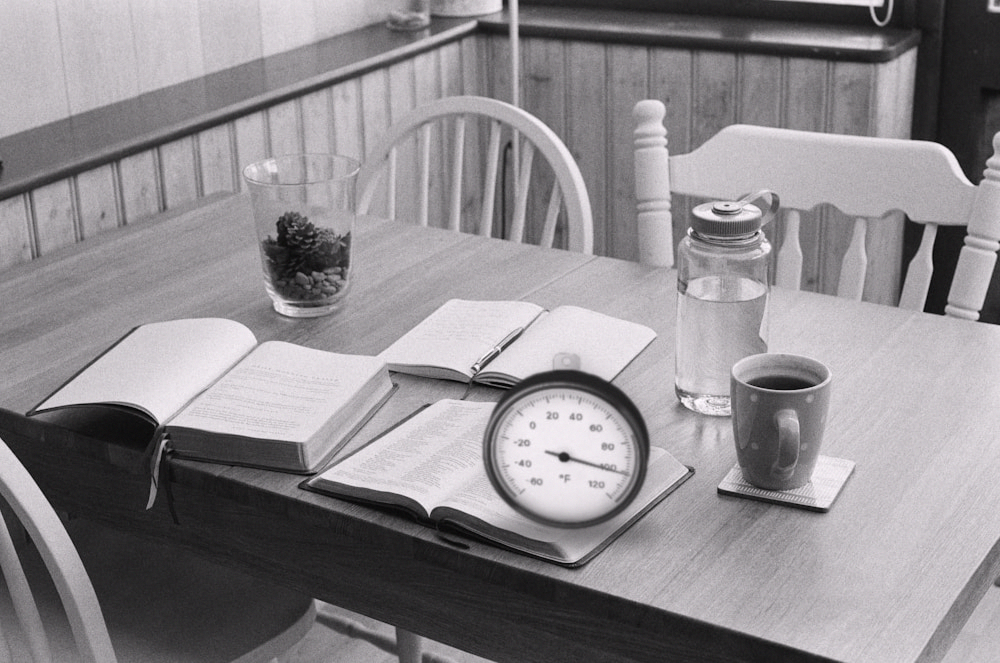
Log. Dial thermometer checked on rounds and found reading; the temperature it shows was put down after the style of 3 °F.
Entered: 100 °F
